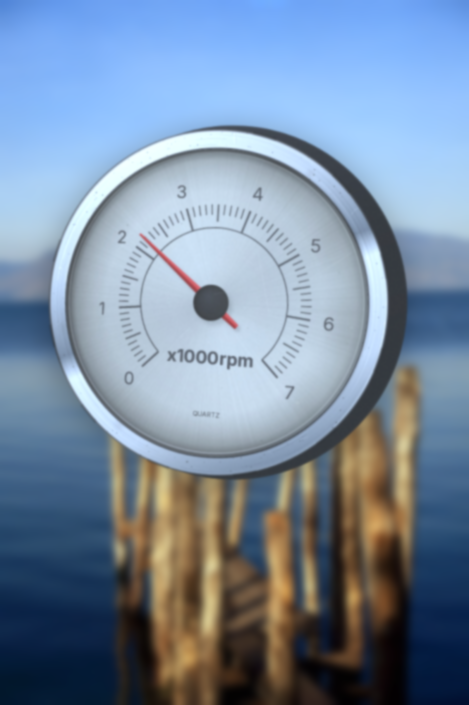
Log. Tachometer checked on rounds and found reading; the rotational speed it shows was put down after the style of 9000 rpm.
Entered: 2200 rpm
